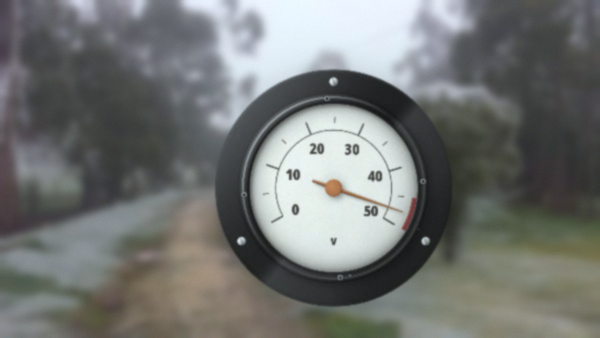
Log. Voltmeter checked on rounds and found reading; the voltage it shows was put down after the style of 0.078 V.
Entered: 47.5 V
